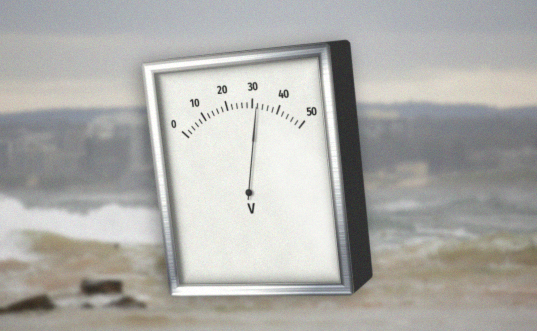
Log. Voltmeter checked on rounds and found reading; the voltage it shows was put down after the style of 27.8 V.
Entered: 32 V
